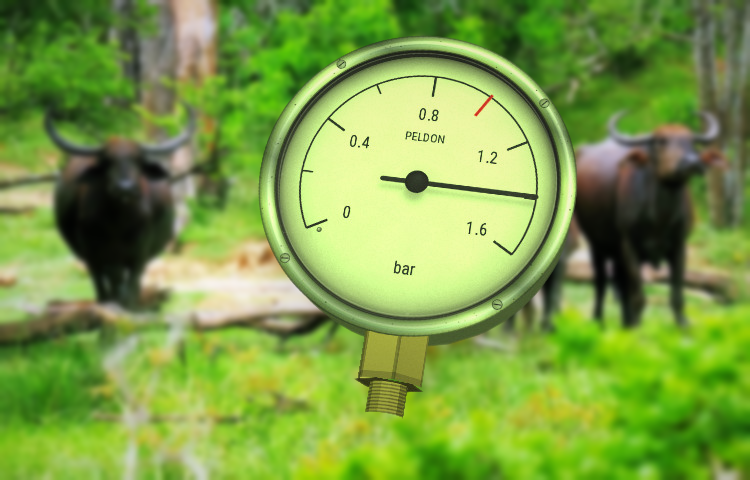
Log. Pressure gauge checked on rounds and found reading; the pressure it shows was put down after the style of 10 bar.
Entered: 1.4 bar
